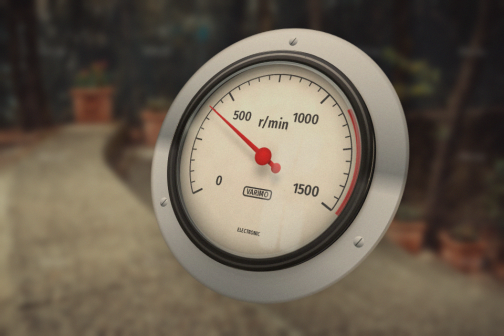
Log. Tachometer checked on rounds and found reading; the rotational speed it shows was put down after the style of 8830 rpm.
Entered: 400 rpm
